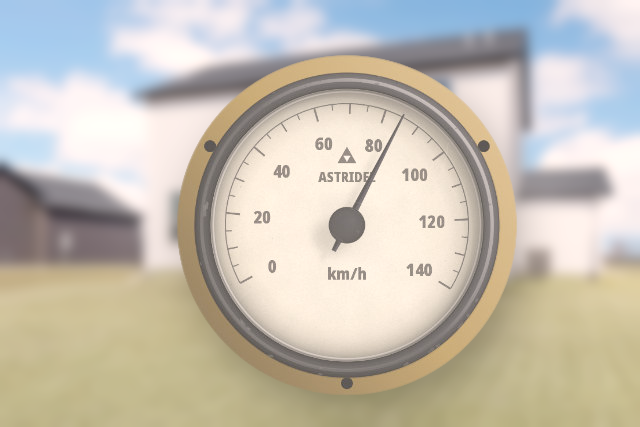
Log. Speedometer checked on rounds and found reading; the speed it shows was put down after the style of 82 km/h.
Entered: 85 km/h
